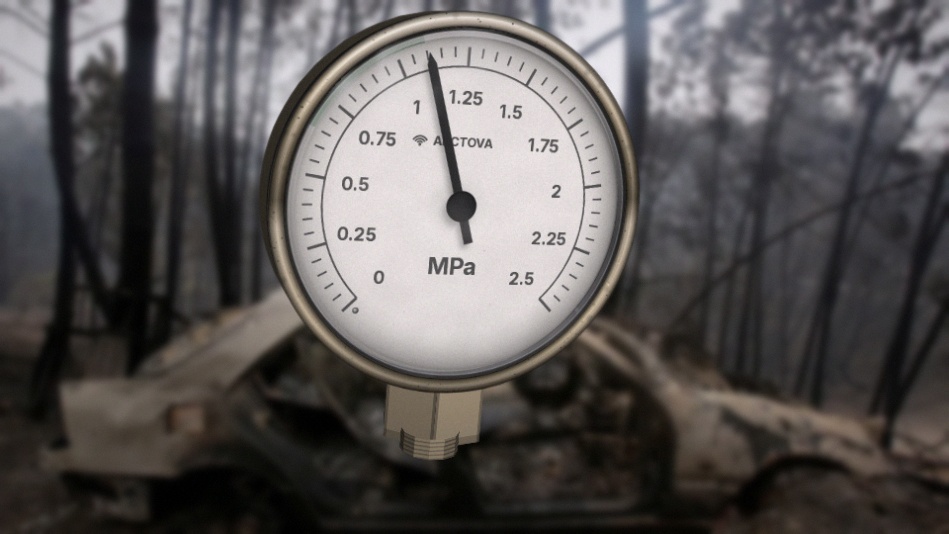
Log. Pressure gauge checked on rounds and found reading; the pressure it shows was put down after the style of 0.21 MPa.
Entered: 1.1 MPa
